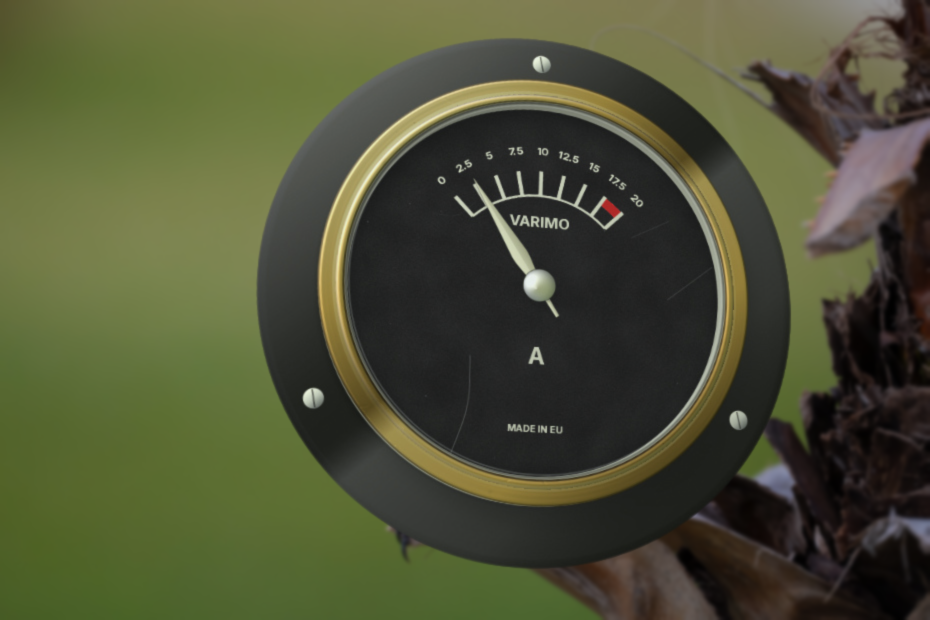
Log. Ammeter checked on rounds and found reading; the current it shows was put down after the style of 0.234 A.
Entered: 2.5 A
